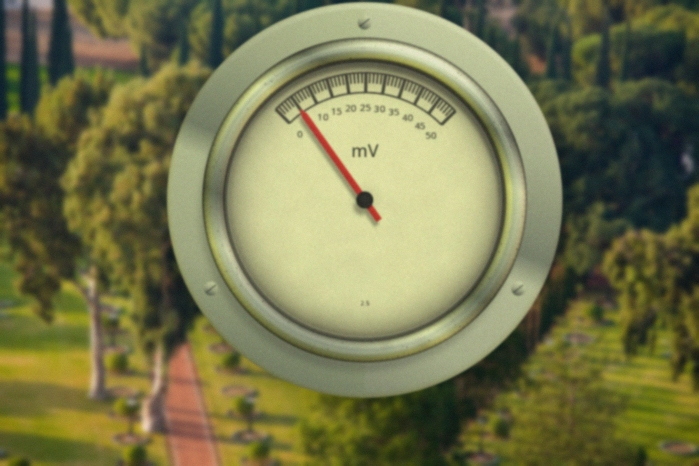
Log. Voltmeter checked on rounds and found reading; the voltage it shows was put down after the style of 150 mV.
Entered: 5 mV
